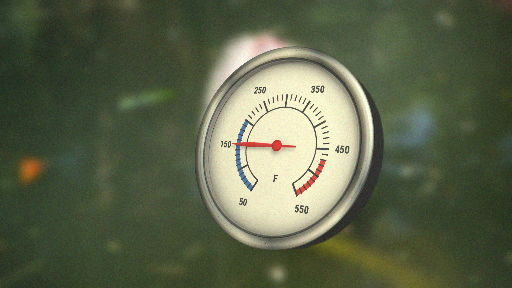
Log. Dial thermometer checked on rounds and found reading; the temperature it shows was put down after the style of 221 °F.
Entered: 150 °F
